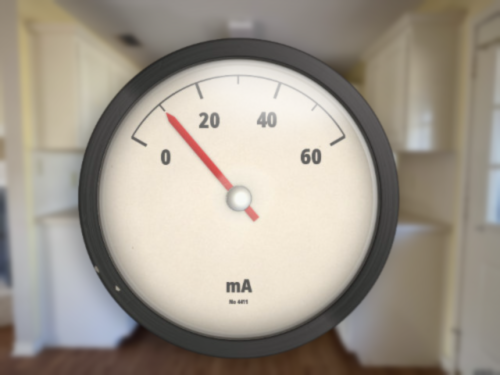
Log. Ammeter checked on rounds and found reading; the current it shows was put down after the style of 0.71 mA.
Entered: 10 mA
